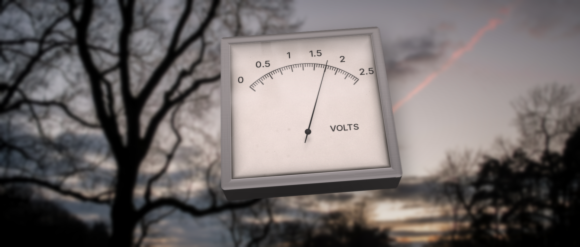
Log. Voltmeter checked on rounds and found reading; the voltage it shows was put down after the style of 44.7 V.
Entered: 1.75 V
